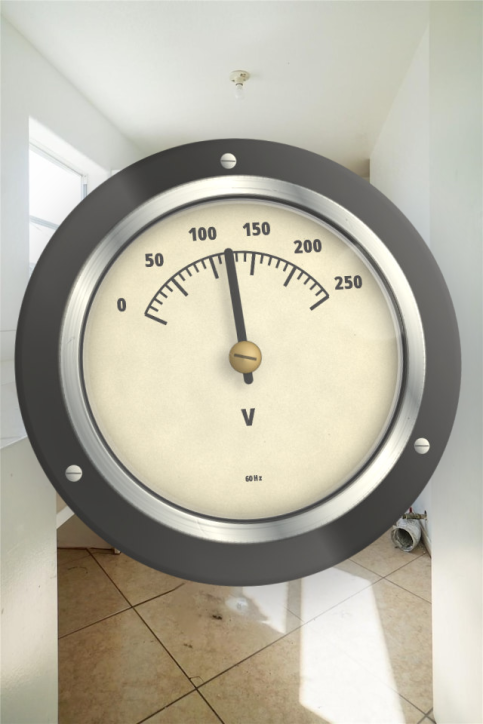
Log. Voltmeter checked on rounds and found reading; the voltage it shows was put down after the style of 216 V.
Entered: 120 V
